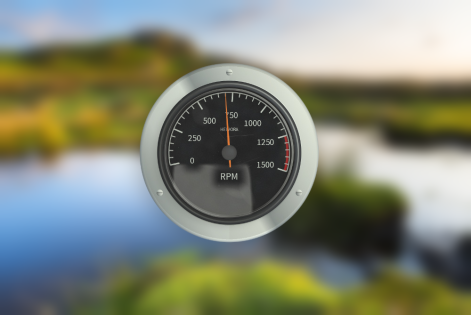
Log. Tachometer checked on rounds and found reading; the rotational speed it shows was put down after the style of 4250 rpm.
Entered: 700 rpm
